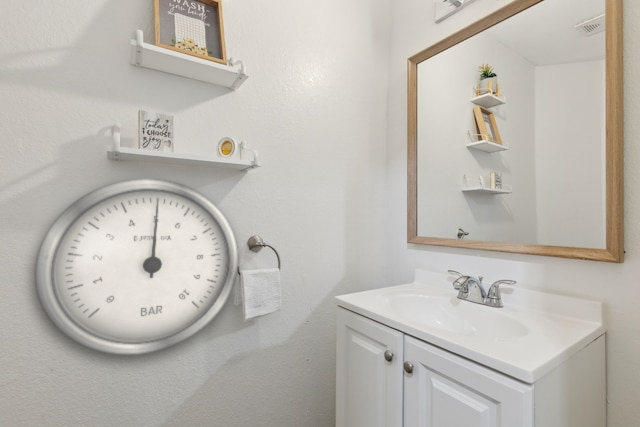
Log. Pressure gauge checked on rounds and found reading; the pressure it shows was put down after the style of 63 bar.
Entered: 5 bar
